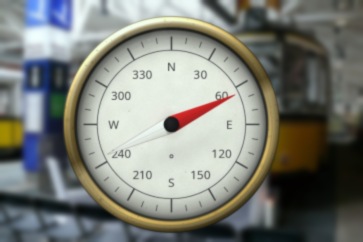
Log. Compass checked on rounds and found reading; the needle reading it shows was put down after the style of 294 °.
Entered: 65 °
